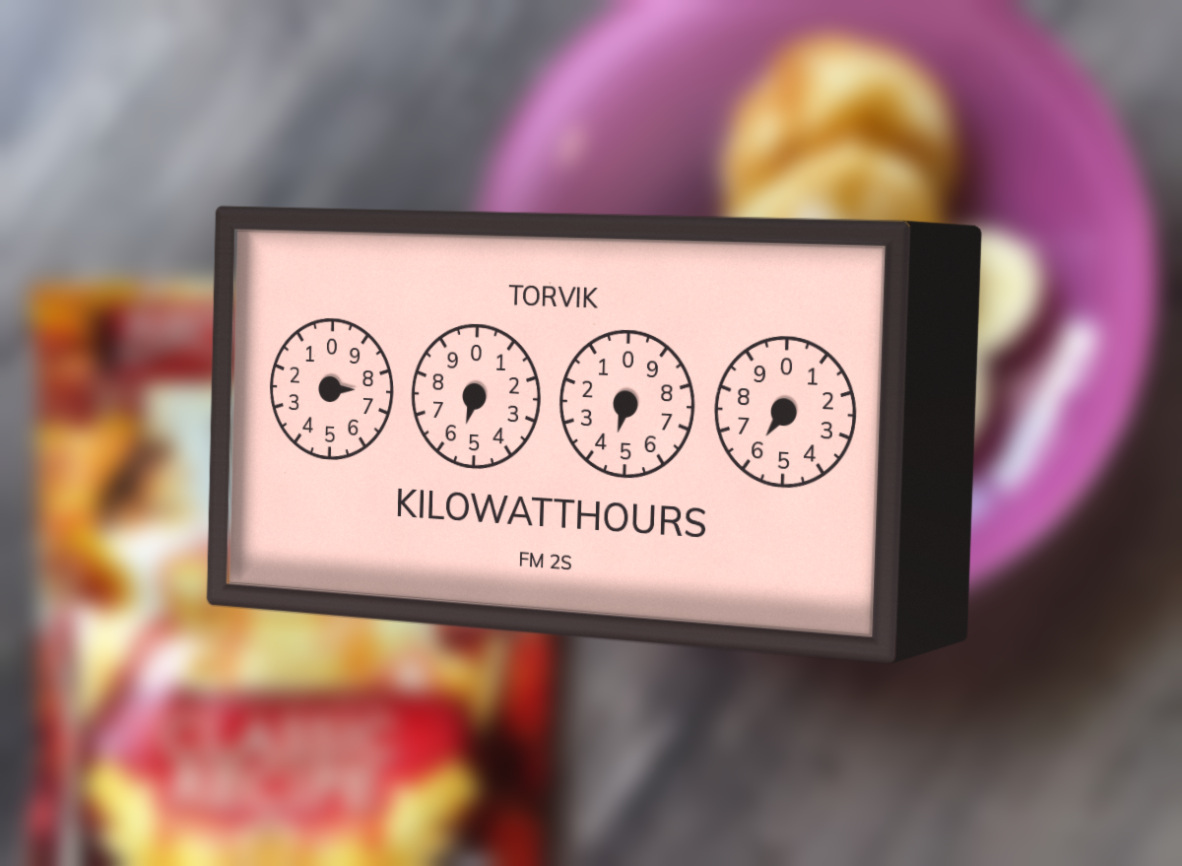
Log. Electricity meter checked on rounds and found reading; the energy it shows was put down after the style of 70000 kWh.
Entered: 7546 kWh
